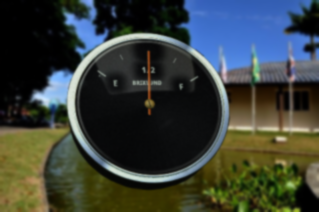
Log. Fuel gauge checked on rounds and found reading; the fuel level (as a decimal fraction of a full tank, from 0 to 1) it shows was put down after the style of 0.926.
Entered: 0.5
